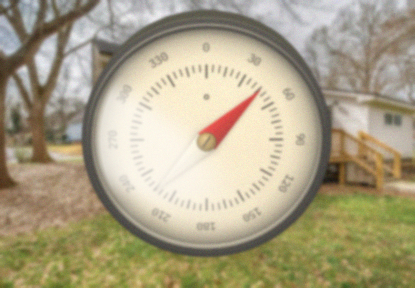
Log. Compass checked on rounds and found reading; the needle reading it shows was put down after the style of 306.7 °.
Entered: 45 °
